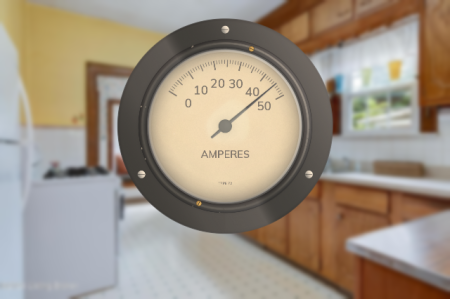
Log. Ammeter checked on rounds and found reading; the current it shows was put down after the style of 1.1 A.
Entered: 45 A
